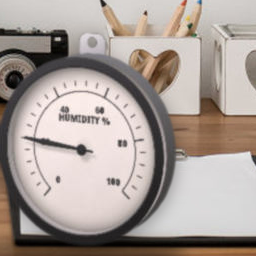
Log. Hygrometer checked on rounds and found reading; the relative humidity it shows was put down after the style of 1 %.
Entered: 20 %
